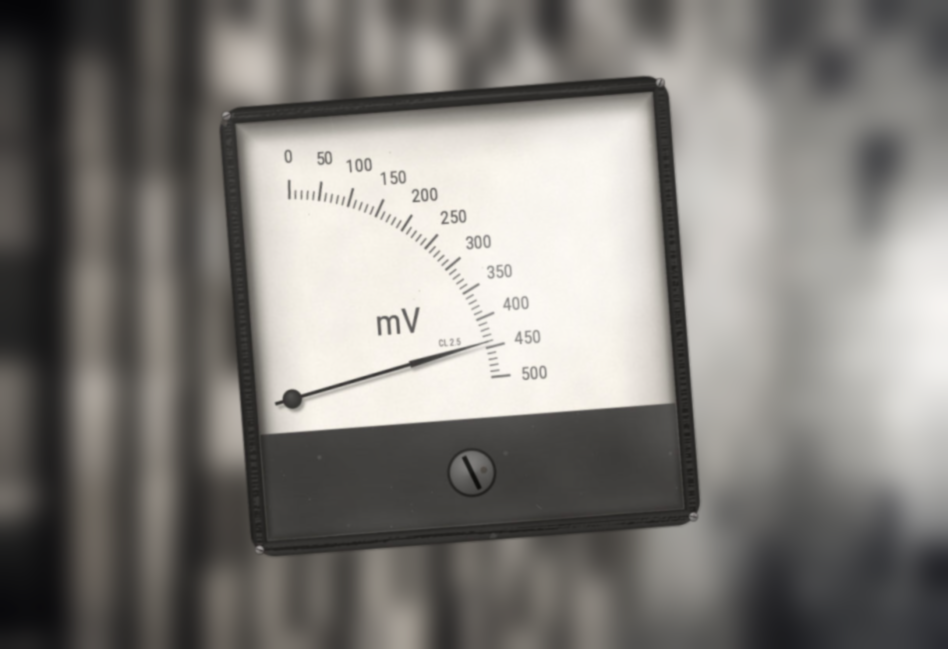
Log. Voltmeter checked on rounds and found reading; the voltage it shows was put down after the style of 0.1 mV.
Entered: 440 mV
